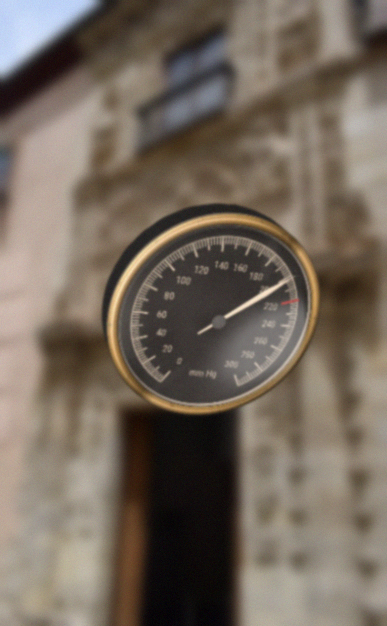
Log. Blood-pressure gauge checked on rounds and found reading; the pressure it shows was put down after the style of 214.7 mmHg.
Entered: 200 mmHg
